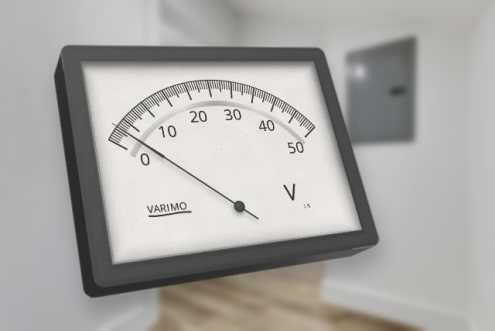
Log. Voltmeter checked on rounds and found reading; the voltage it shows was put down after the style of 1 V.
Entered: 2.5 V
